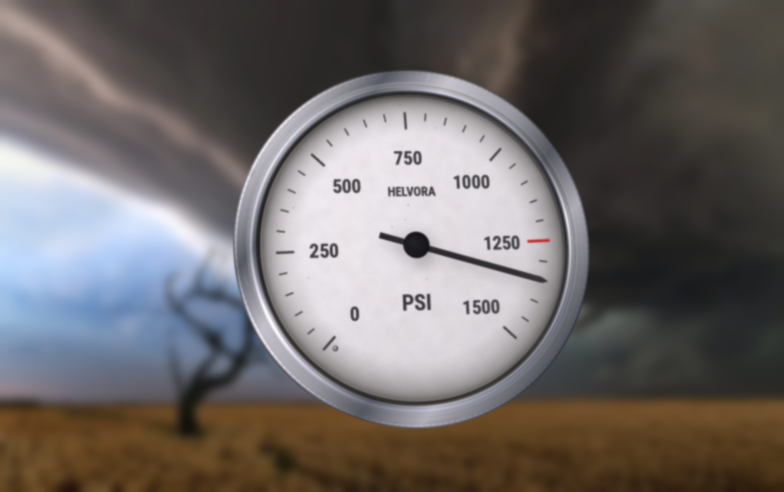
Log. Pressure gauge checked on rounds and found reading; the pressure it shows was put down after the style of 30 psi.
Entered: 1350 psi
